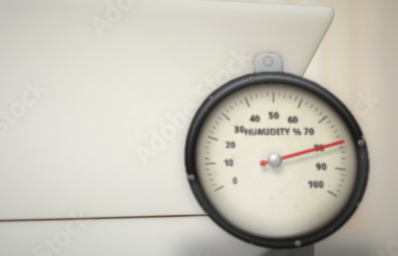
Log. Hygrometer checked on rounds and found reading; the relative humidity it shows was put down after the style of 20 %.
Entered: 80 %
